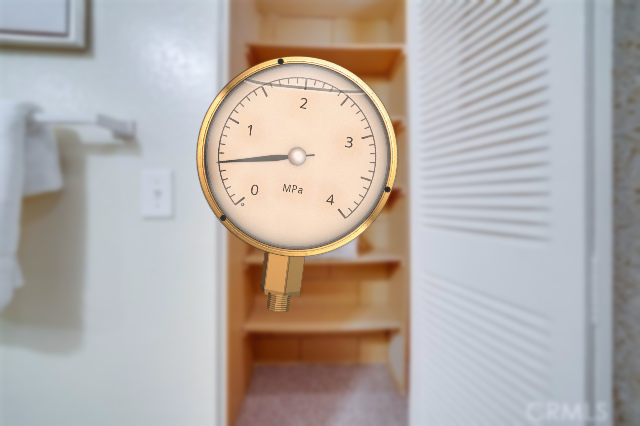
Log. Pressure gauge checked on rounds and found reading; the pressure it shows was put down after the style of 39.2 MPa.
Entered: 0.5 MPa
